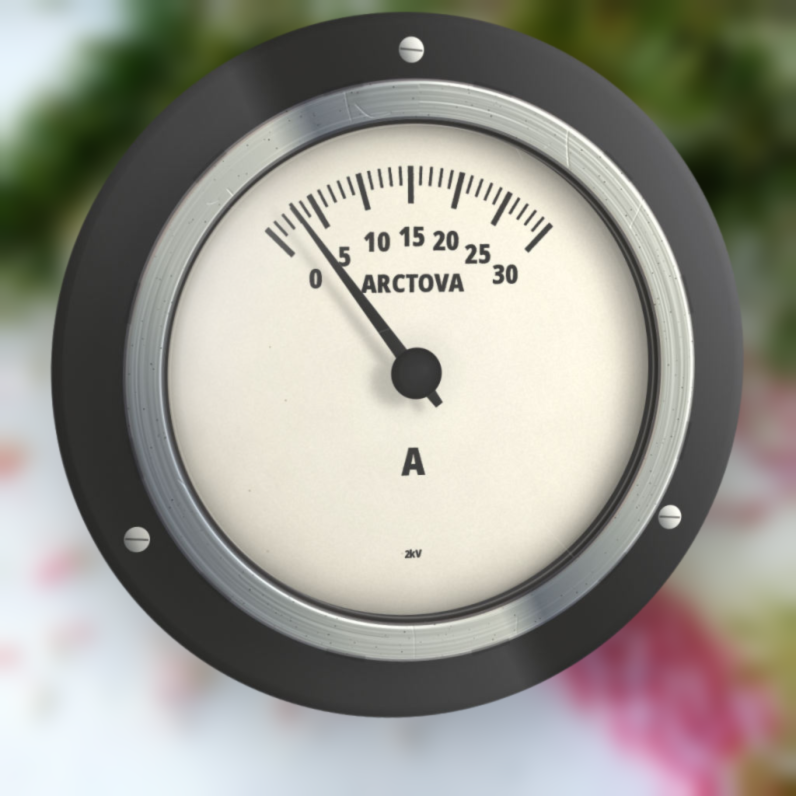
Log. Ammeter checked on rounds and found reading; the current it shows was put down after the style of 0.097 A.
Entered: 3 A
